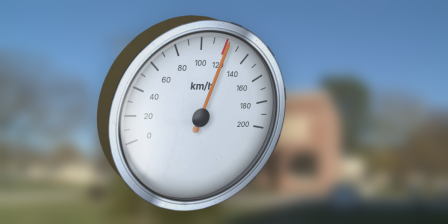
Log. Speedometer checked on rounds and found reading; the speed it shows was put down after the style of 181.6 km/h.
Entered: 120 km/h
